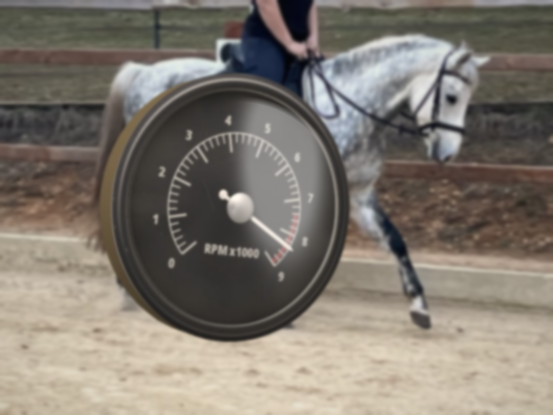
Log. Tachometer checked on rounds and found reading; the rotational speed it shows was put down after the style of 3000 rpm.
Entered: 8400 rpm
